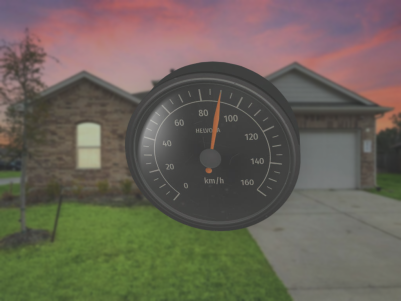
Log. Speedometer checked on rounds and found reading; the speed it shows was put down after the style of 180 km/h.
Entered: 90 km/h
